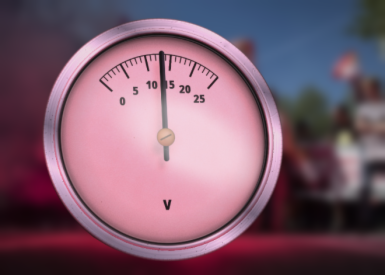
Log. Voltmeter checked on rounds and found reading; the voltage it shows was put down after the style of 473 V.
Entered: 13 V
